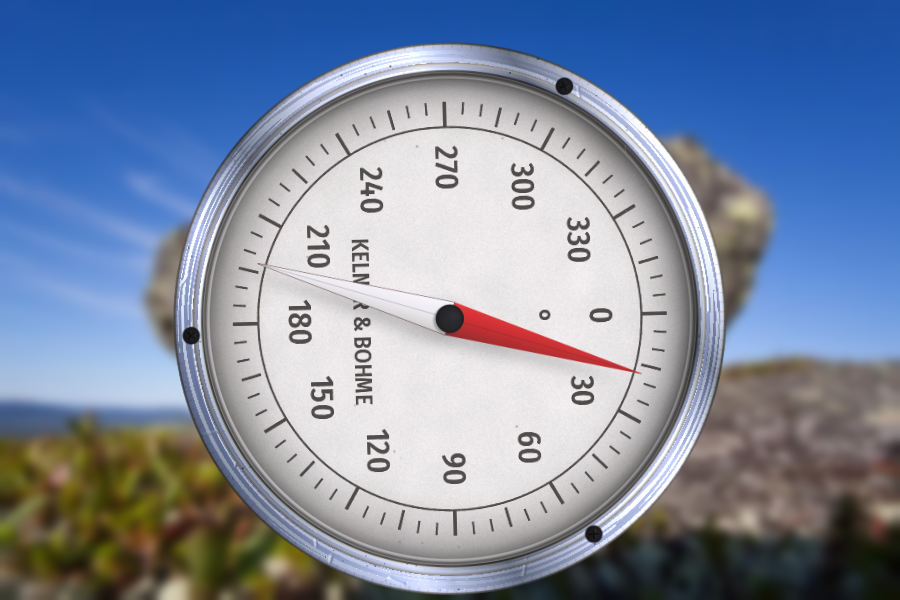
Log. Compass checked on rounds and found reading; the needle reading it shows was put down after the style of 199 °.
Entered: 17.5 °
